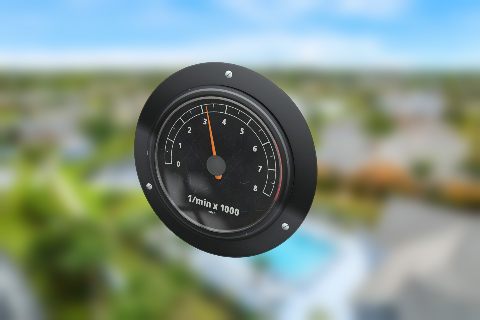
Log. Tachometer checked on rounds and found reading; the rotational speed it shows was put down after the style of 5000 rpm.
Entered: 3250 rpm
